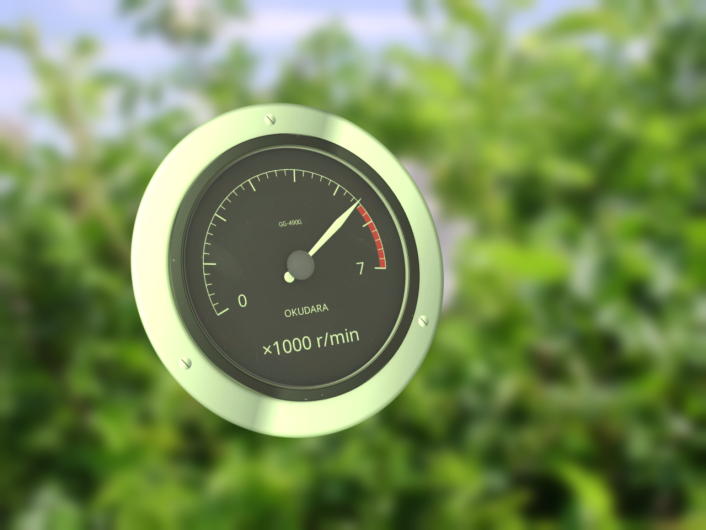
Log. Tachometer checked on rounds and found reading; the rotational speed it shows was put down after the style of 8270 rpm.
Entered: 5500 rpm
